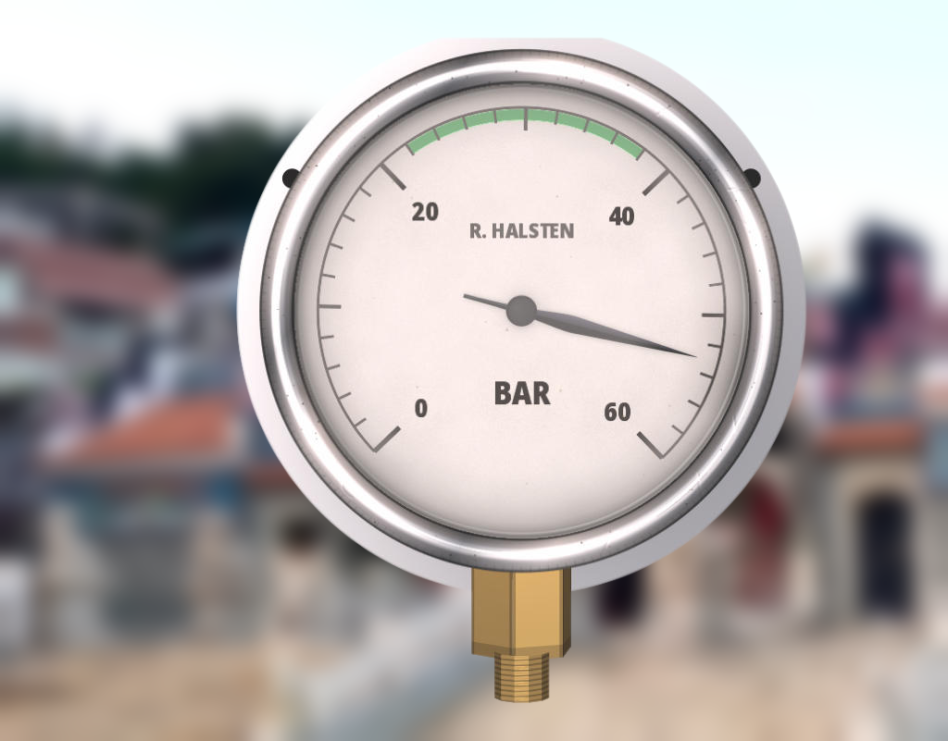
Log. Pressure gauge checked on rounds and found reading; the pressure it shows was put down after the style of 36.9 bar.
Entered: 53 bar
